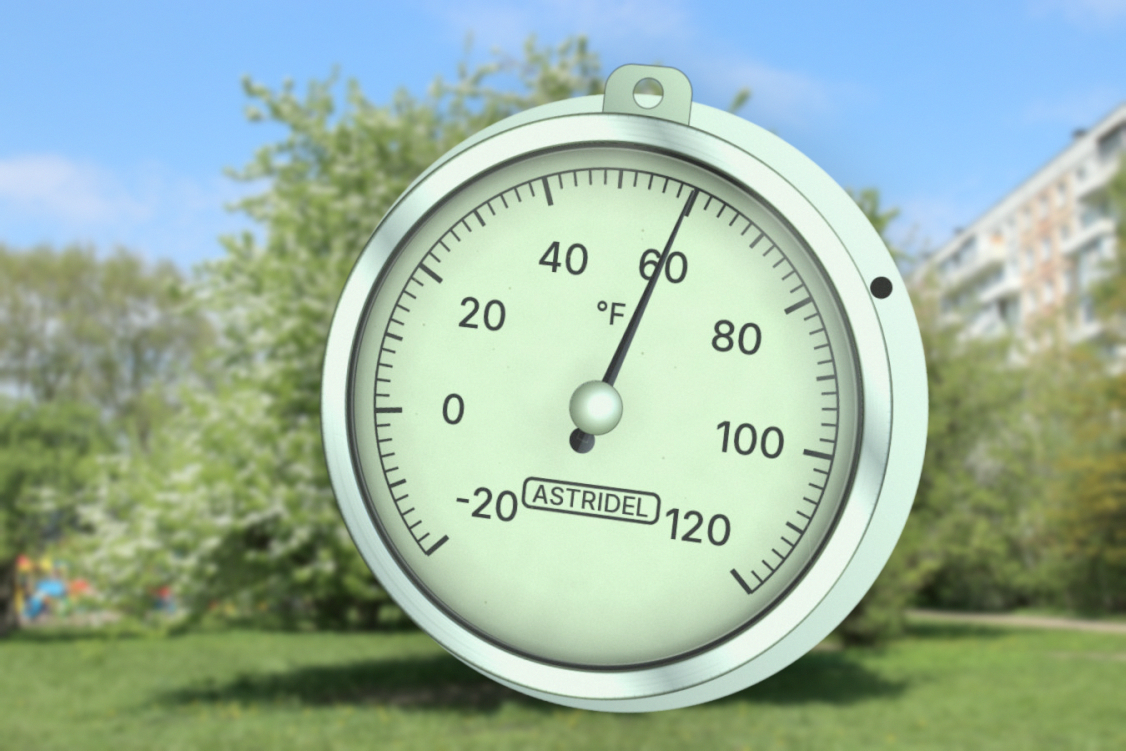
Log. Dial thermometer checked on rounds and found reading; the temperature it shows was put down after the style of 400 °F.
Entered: 60 °F
